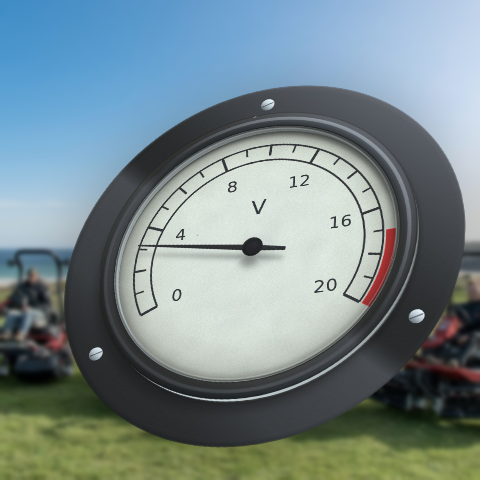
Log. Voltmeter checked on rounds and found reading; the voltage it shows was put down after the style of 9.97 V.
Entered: 3 V
